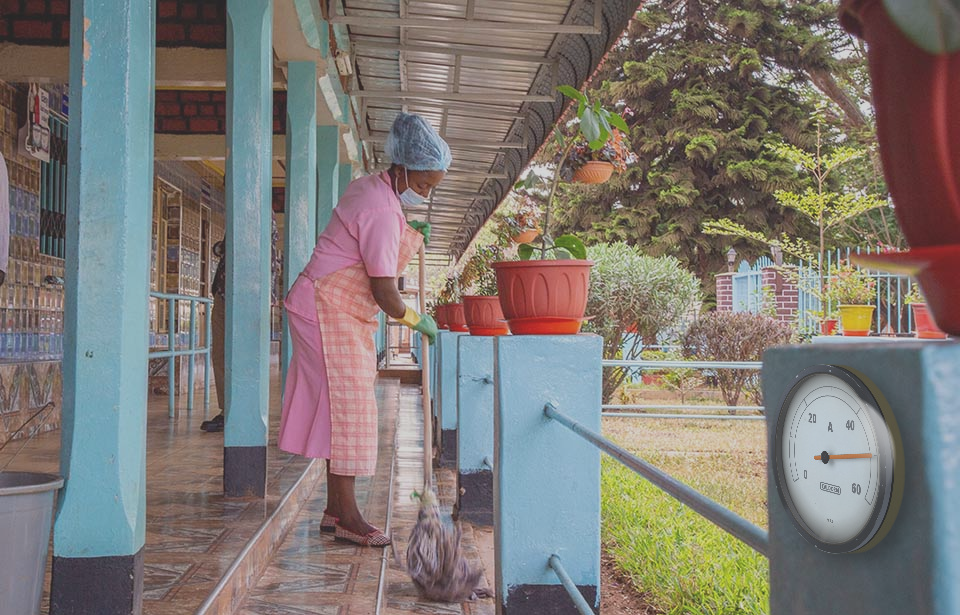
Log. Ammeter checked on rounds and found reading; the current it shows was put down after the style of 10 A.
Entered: 50 A
